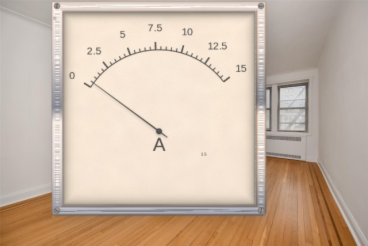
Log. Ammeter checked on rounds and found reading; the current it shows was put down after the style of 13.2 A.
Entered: 0.5 A
